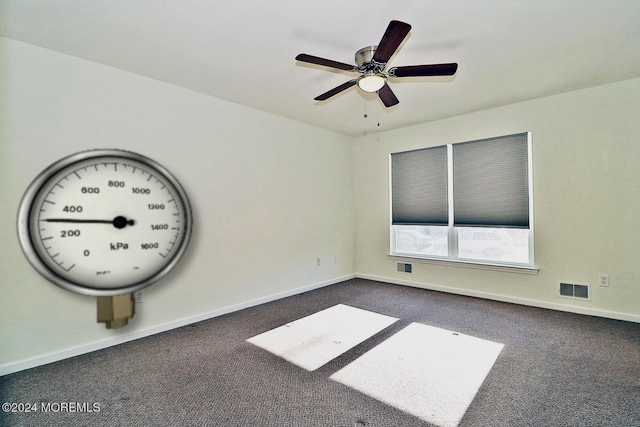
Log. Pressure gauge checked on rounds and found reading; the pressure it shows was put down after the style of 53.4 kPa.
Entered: 300 kPa
